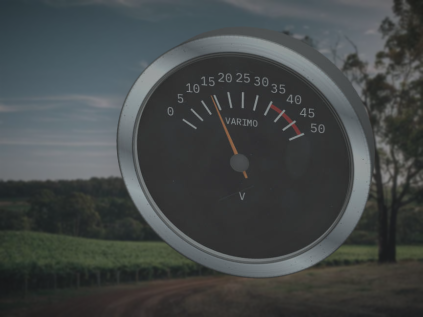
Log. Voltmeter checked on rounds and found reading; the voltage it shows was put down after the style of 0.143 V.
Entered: 15 V
